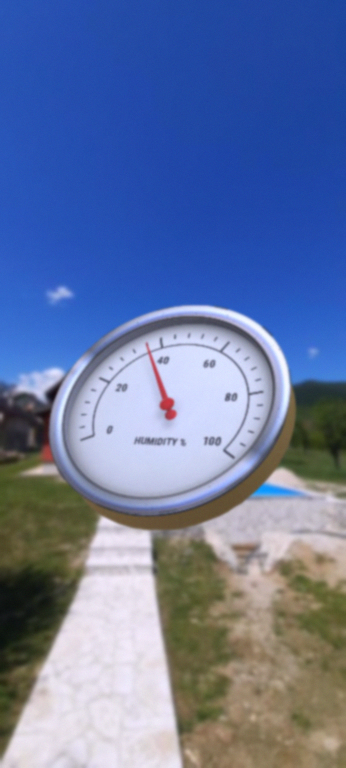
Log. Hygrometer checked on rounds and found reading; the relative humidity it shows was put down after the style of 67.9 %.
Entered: 36 %
